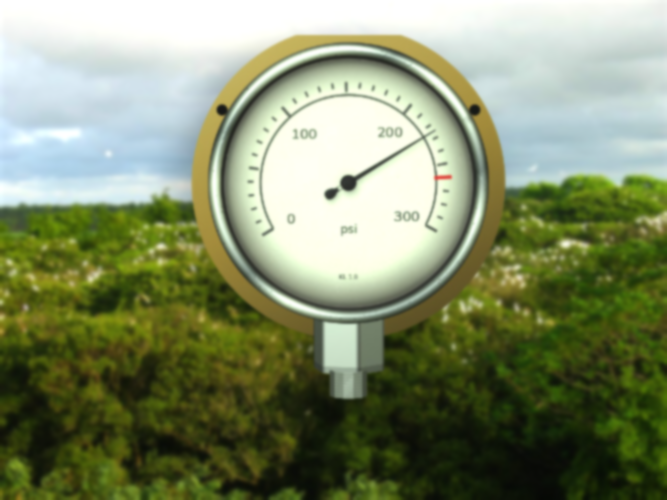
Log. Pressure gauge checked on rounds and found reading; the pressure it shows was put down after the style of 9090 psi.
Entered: 225 psi
